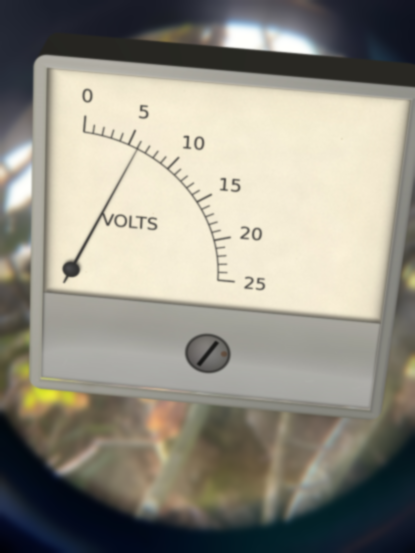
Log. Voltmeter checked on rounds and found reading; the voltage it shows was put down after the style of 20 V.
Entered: 6 V
